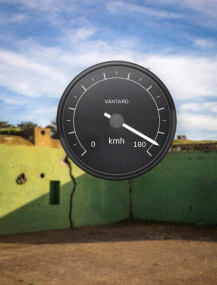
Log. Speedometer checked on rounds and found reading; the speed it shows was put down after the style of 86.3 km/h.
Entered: 170 km/h
